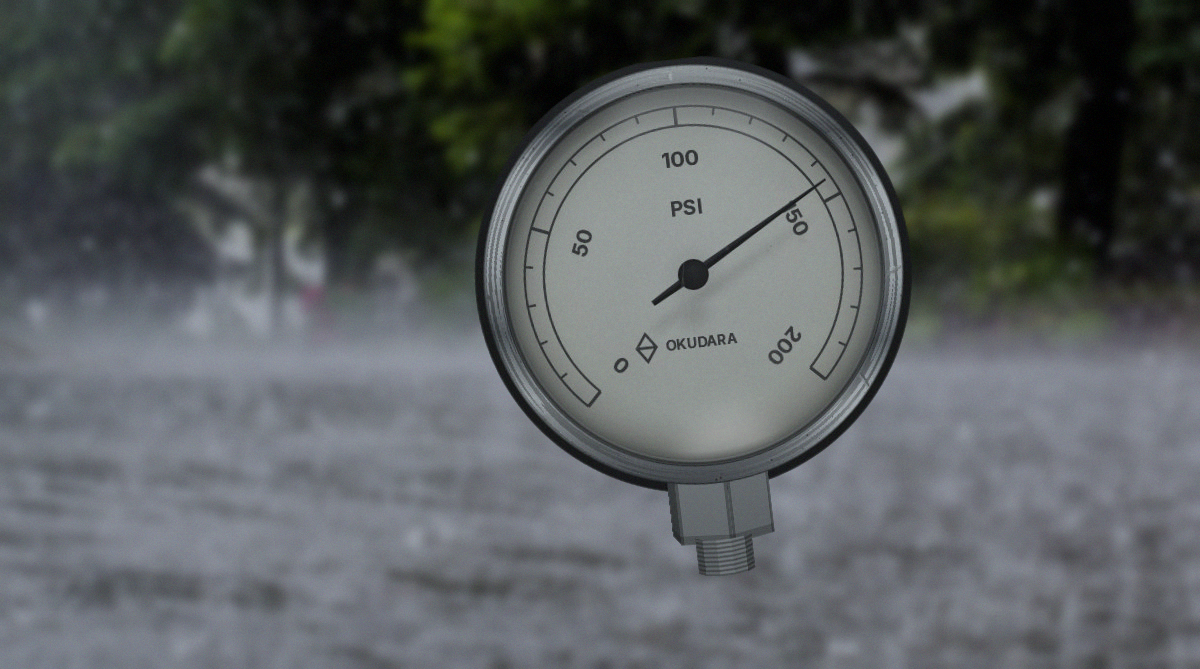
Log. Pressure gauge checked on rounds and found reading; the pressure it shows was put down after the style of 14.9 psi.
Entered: 145 psi
